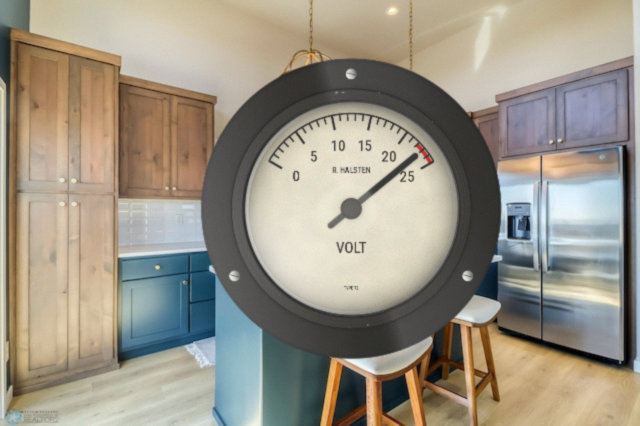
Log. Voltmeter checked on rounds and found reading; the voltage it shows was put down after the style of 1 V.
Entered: 23 V
